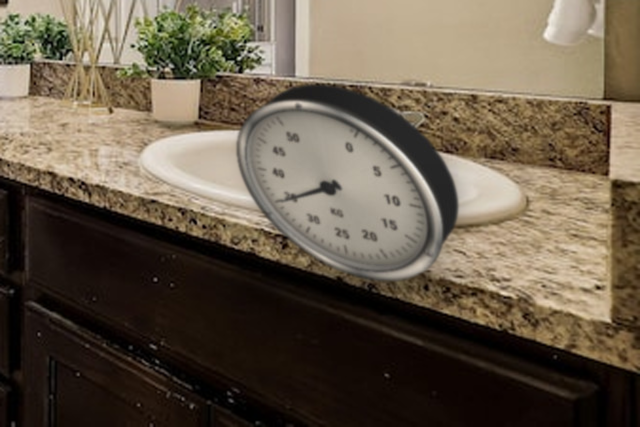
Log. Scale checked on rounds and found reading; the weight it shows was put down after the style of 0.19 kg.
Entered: 35 kg
